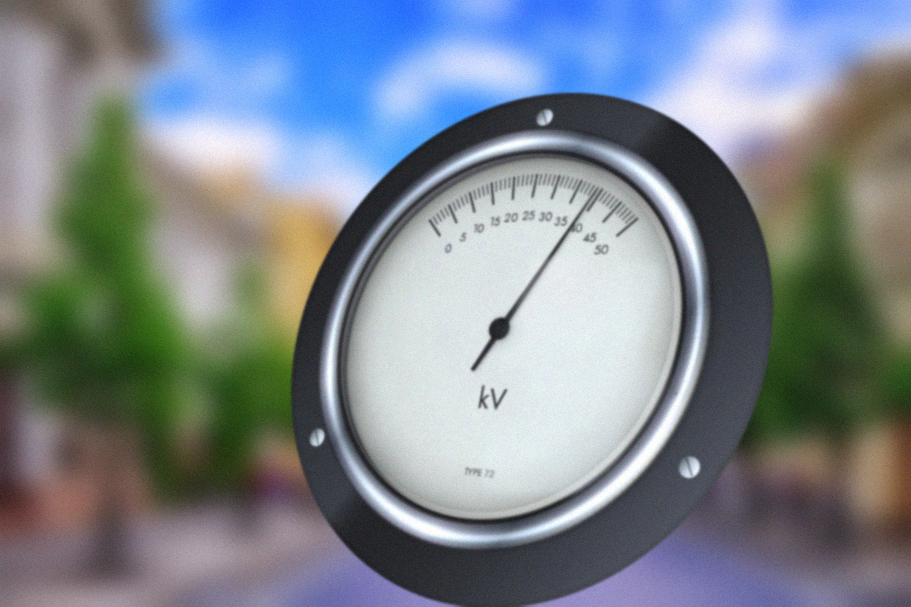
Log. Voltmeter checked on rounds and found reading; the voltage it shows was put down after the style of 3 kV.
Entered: 40 kV
